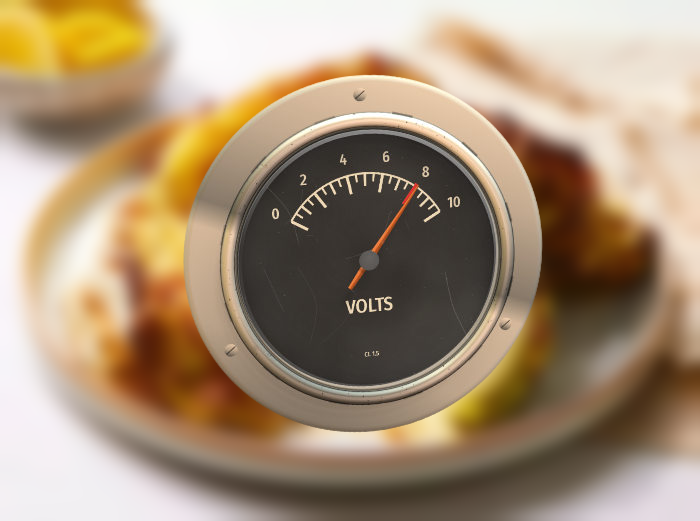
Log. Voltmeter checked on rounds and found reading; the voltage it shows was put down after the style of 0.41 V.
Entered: 8 V
